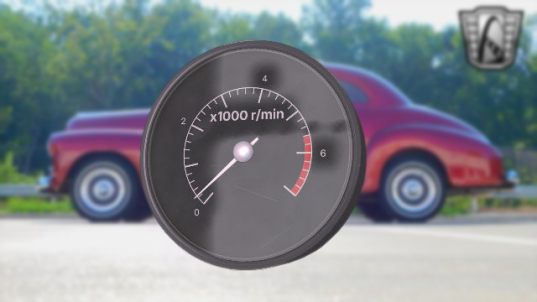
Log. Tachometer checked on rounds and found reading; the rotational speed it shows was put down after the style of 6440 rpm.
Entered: 200 rpm
